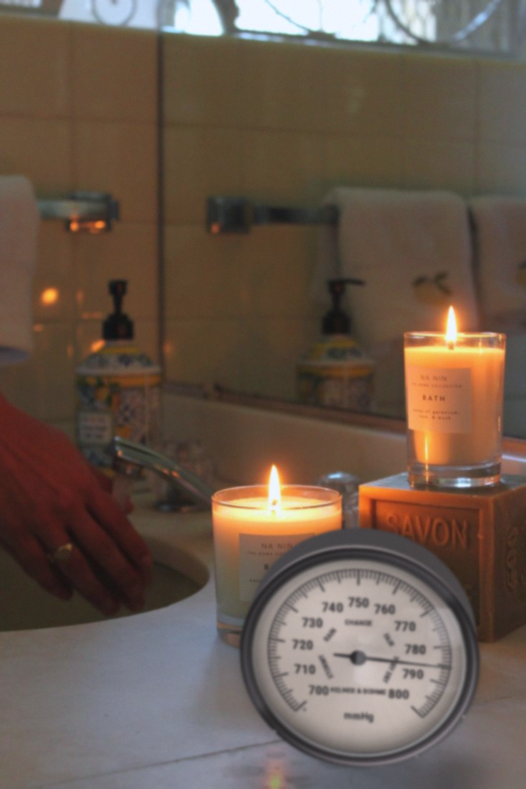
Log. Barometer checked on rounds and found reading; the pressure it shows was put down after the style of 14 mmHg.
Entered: 785 mmHg
